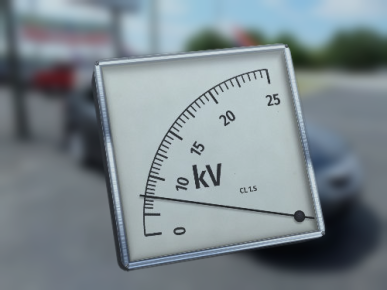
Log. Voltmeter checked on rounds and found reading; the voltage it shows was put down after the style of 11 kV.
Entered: 7.5 kV
